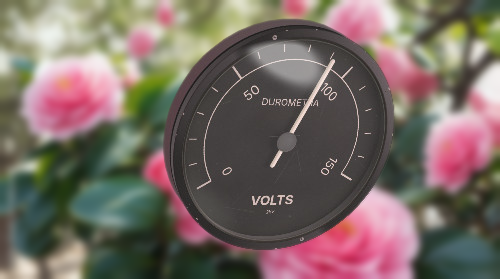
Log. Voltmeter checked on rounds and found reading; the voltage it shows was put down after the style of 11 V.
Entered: 90 V
